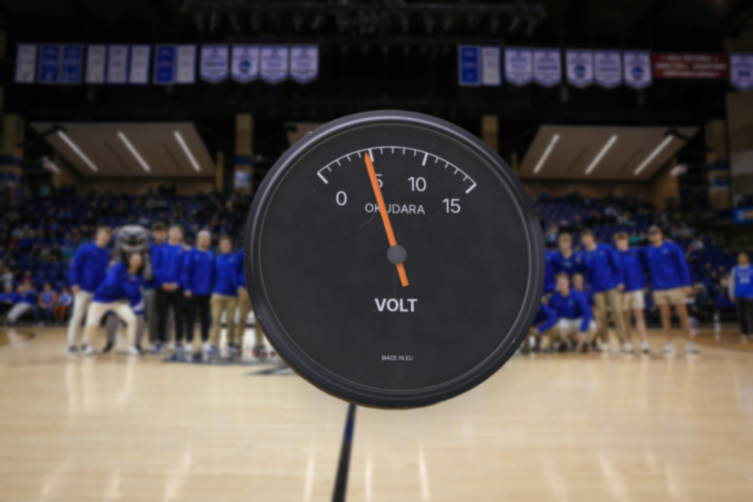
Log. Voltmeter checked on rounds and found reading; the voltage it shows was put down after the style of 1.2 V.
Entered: 4.5 V
